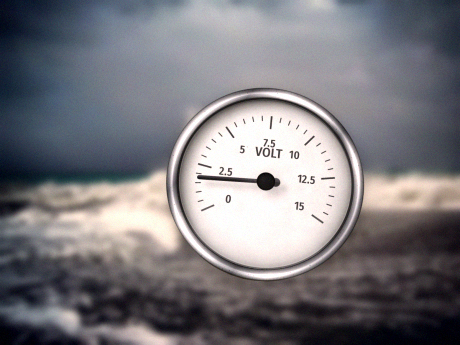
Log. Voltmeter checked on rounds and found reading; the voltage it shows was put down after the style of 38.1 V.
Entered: 1.75 V
